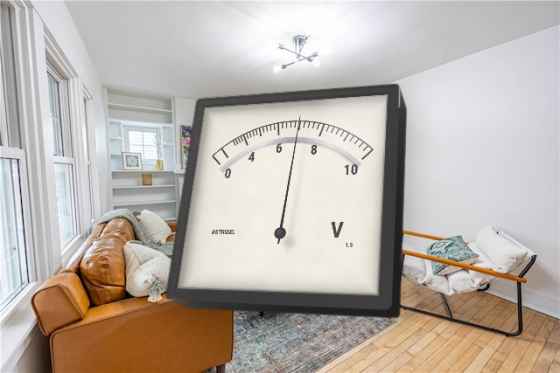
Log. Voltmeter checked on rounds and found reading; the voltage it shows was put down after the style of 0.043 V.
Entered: 7 V
